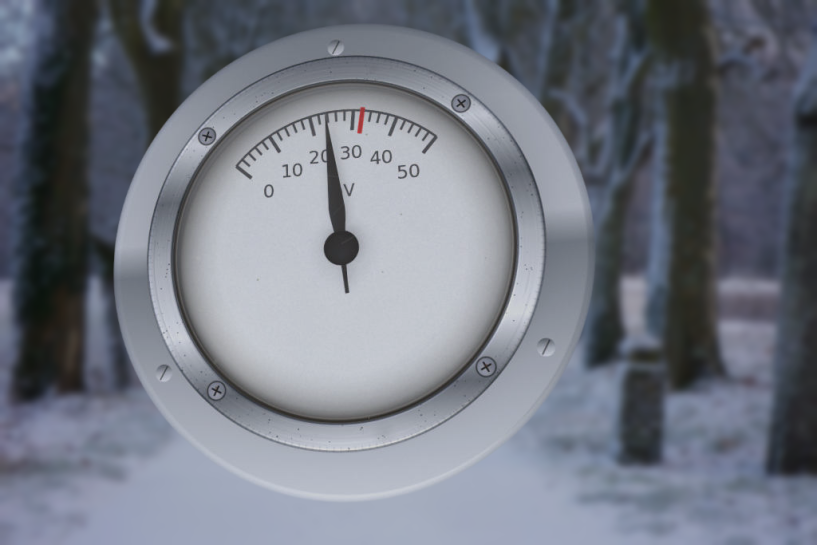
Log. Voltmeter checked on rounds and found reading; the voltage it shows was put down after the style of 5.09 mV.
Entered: 24 mV
